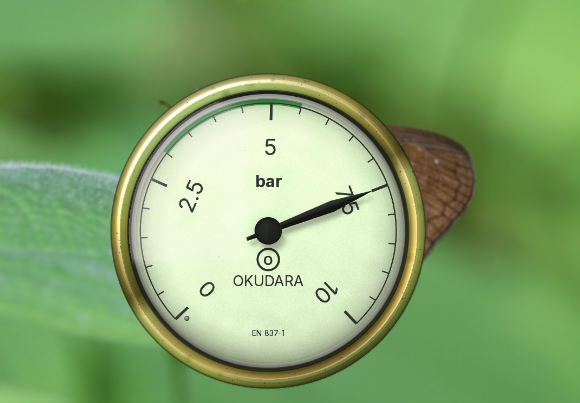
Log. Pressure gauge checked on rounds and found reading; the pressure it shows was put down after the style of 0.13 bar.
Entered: 7.5 bar
